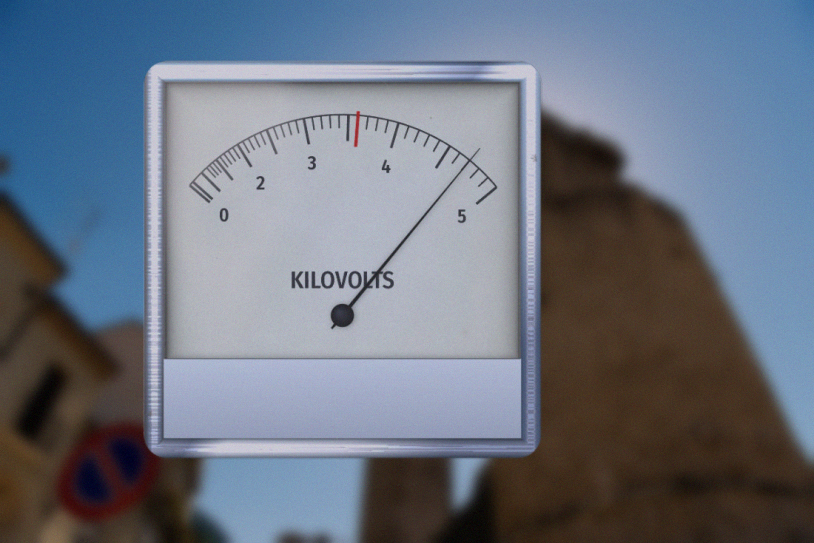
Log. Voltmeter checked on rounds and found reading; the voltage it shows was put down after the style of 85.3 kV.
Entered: 4.7 kV
